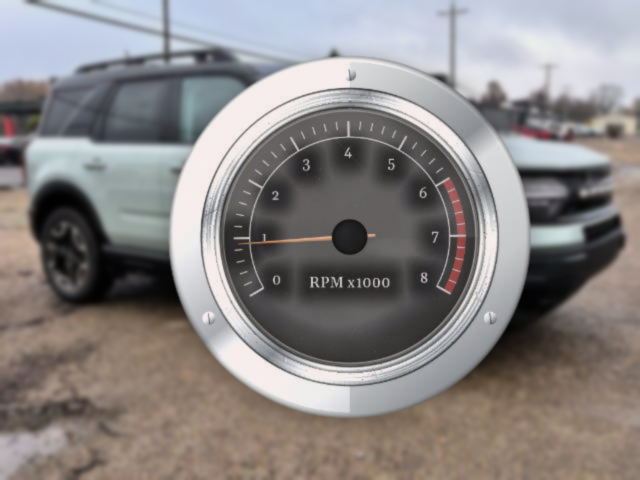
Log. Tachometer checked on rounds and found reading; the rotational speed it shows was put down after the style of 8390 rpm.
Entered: 900 rpm
